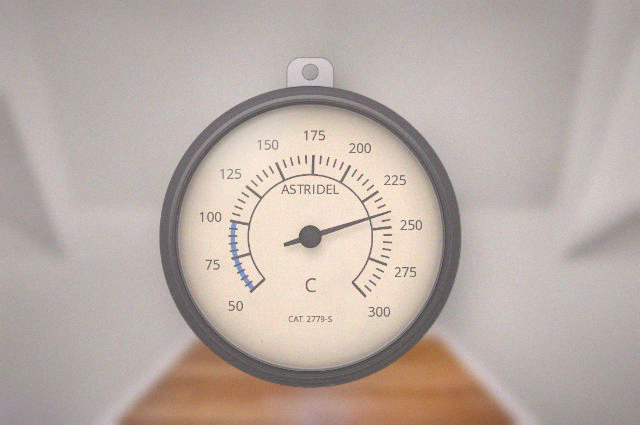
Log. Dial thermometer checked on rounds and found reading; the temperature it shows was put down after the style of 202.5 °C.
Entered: 240 °C
